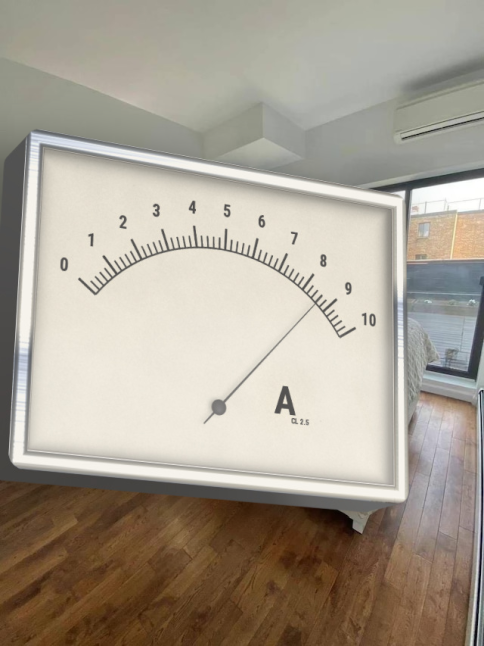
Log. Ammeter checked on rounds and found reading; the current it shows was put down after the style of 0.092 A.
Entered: 8.6 A
